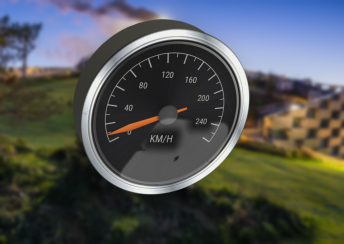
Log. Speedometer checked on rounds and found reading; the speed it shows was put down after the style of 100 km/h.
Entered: 10 km/h
